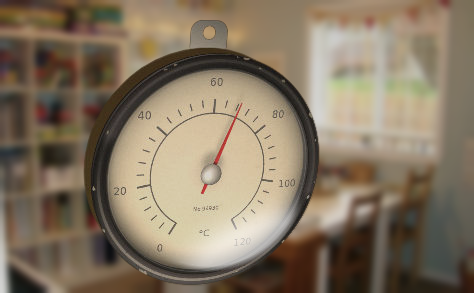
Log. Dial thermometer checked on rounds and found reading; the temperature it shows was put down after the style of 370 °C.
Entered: 68 °C
